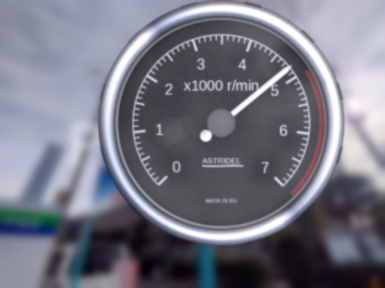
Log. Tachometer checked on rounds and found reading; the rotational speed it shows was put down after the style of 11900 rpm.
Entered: 4800 rpm
